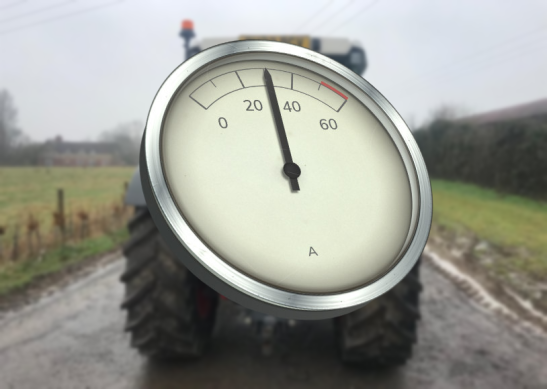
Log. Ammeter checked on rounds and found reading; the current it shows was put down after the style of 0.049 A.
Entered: 30 A
